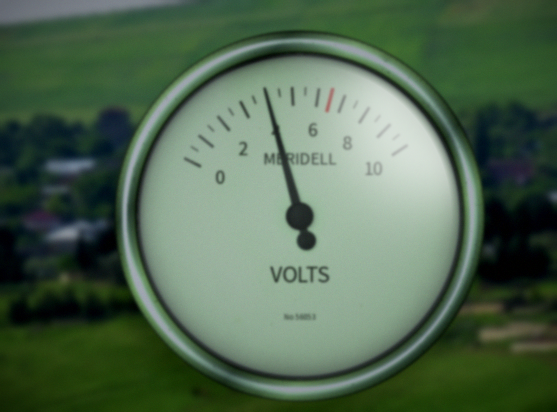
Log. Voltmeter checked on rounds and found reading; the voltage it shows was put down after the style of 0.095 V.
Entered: 4 V
